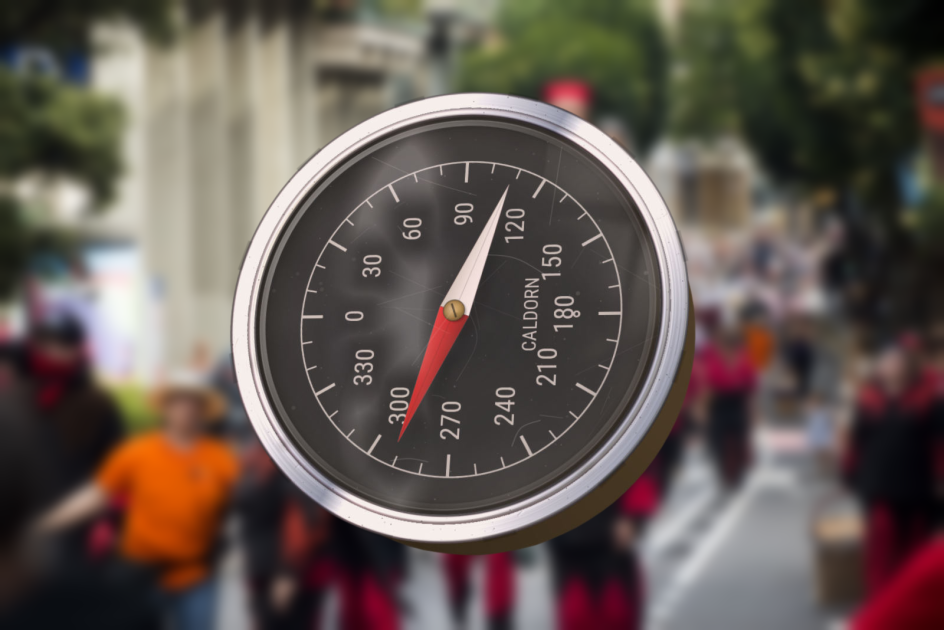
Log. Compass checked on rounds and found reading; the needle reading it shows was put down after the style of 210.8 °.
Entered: 290 °
